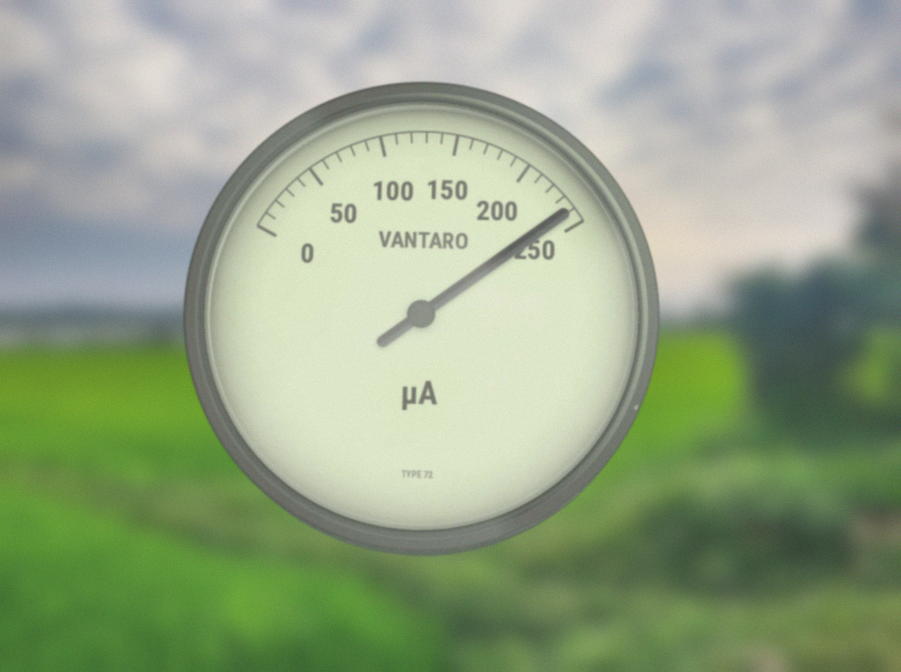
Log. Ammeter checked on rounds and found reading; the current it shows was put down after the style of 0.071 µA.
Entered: 240 µA
